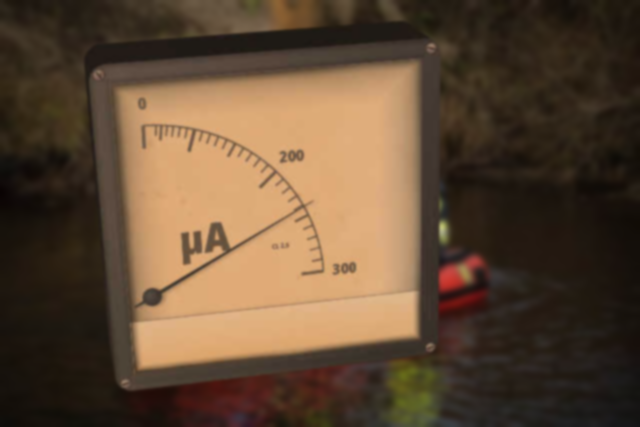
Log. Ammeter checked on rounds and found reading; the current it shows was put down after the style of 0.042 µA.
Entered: 240 µA
